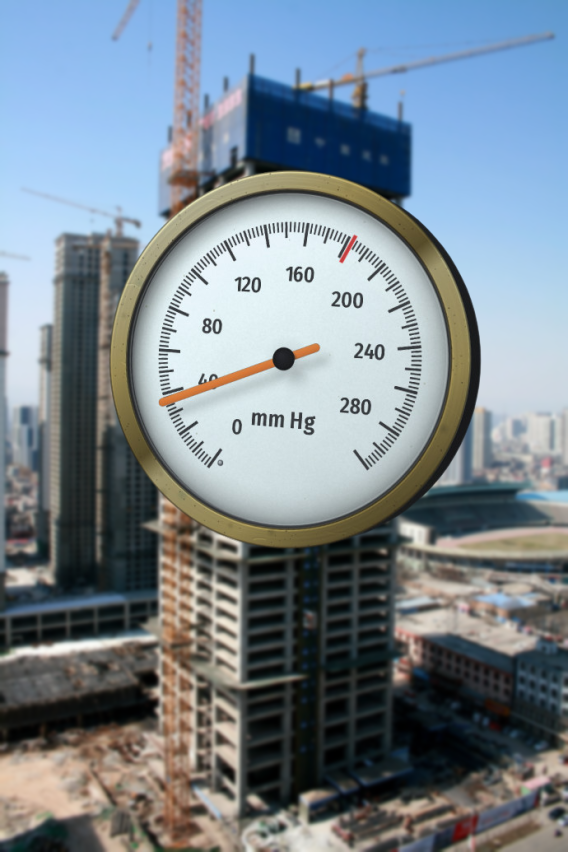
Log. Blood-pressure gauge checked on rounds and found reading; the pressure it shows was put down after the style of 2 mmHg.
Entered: 36 mmHg
